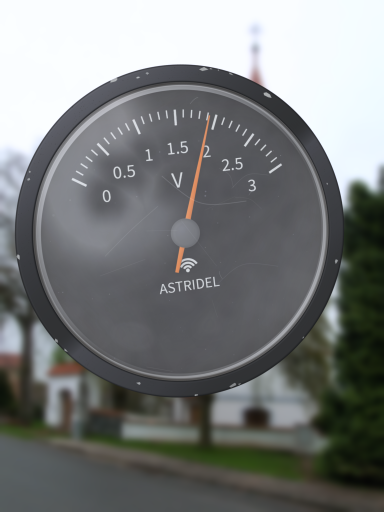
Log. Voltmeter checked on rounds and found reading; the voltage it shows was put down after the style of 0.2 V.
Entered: 1.9 V
